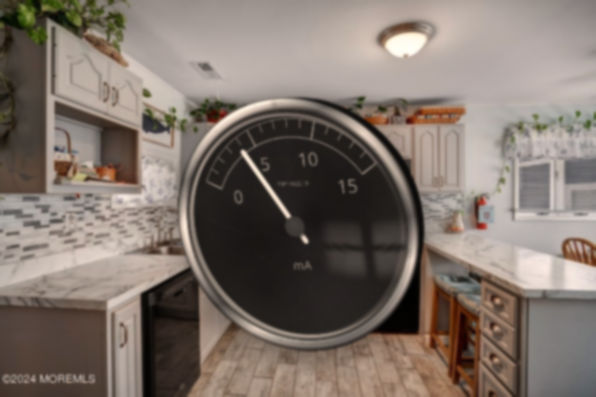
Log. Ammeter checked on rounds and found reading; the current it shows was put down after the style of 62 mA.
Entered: 4 mA
